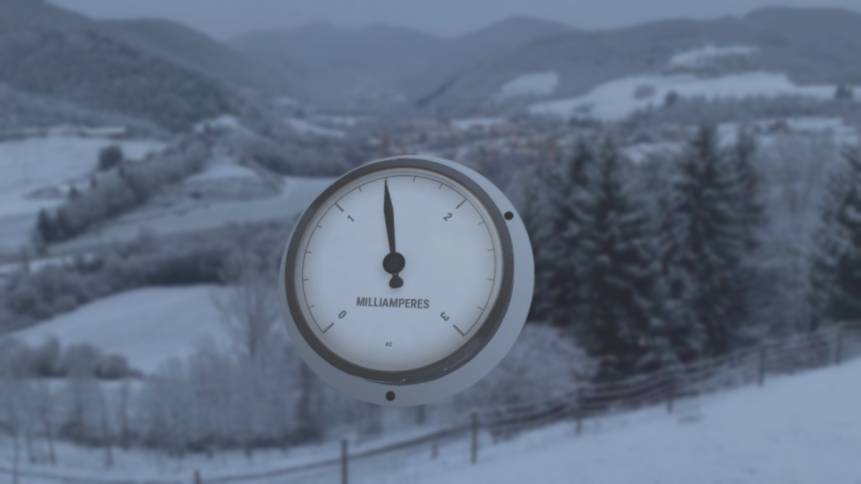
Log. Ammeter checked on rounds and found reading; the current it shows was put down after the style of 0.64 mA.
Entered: 1.4 mA
